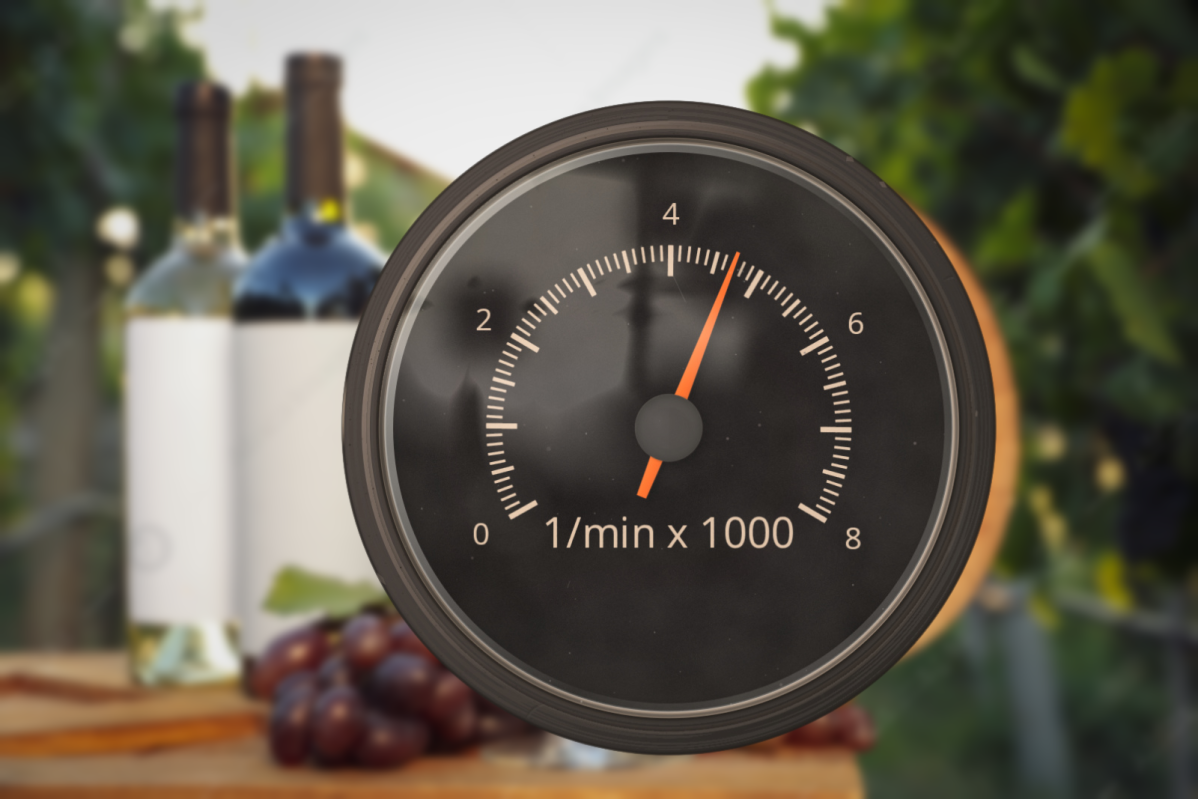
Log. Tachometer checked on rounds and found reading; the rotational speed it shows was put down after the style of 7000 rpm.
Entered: 4700 rpm
